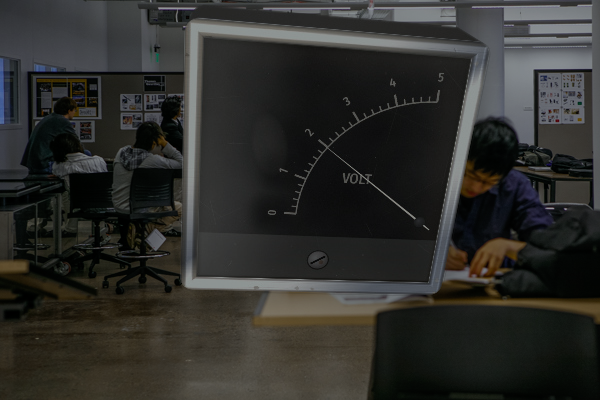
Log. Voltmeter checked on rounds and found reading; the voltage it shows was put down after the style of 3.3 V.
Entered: 2 V
